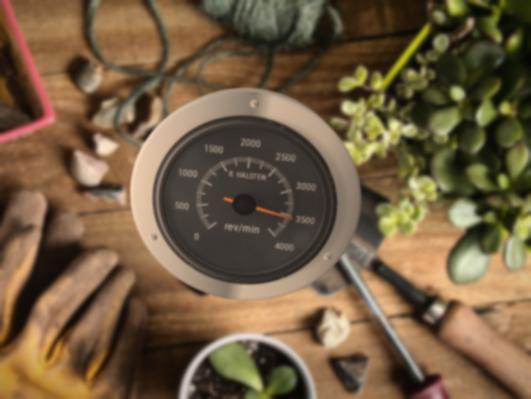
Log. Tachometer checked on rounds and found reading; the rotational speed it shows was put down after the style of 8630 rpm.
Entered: 3500 rpm
